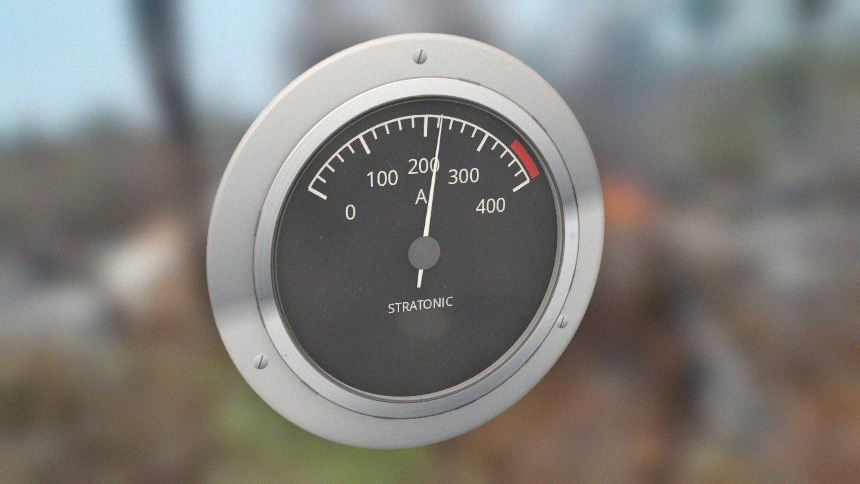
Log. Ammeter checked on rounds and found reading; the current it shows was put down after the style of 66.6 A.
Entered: 220 A
